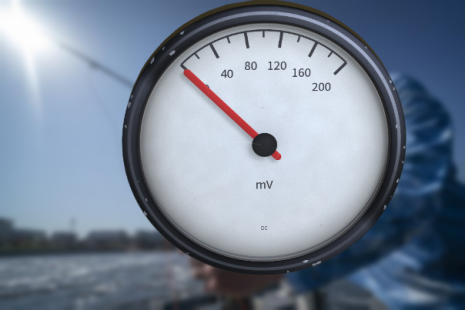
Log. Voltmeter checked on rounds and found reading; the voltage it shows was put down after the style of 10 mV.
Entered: 0 mV
